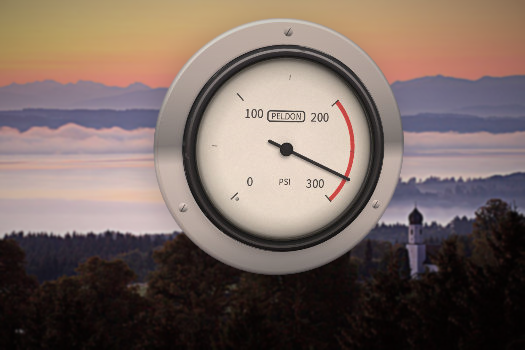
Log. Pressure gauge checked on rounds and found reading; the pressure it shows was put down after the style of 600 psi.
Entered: 275 psi
